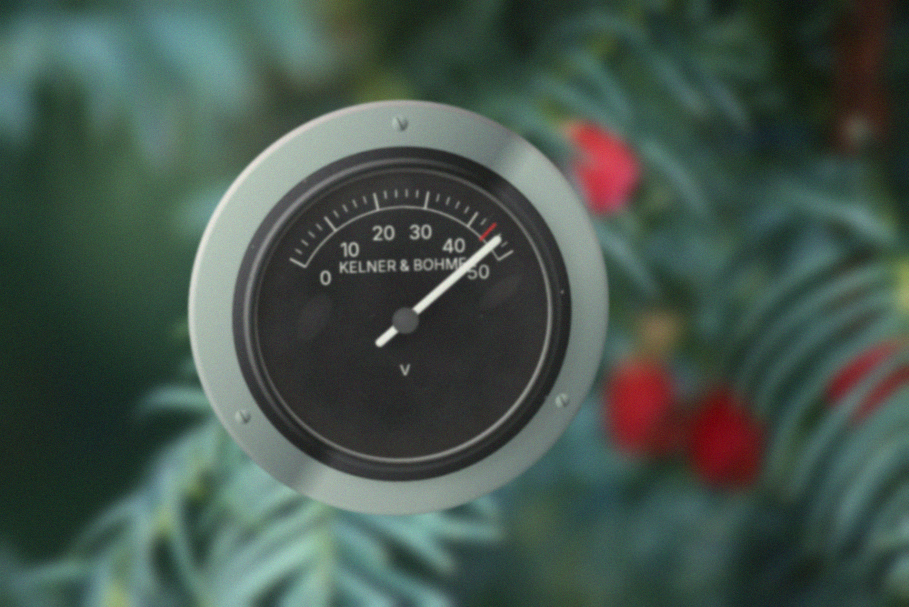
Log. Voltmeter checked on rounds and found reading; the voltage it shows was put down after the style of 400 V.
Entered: 46 V
